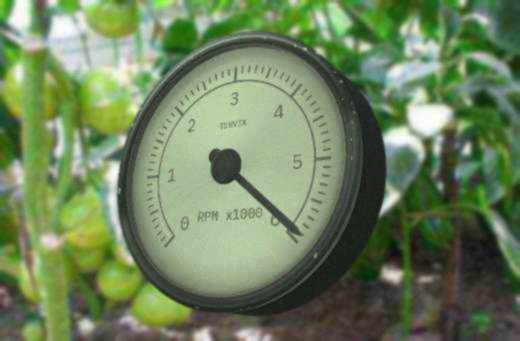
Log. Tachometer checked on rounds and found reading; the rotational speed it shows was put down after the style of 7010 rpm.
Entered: 5900 rpm
